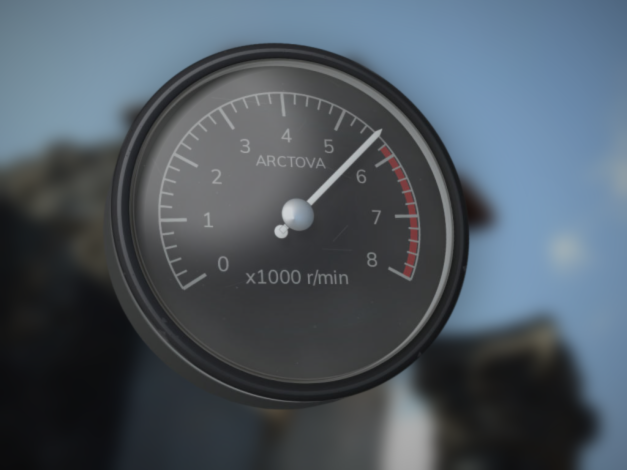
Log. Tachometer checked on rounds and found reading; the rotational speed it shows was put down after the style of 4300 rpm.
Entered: 5600 rpm
